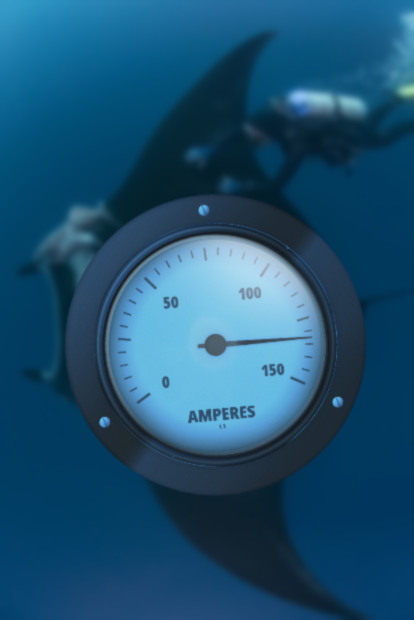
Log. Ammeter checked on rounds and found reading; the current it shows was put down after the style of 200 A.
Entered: 132.5 A
